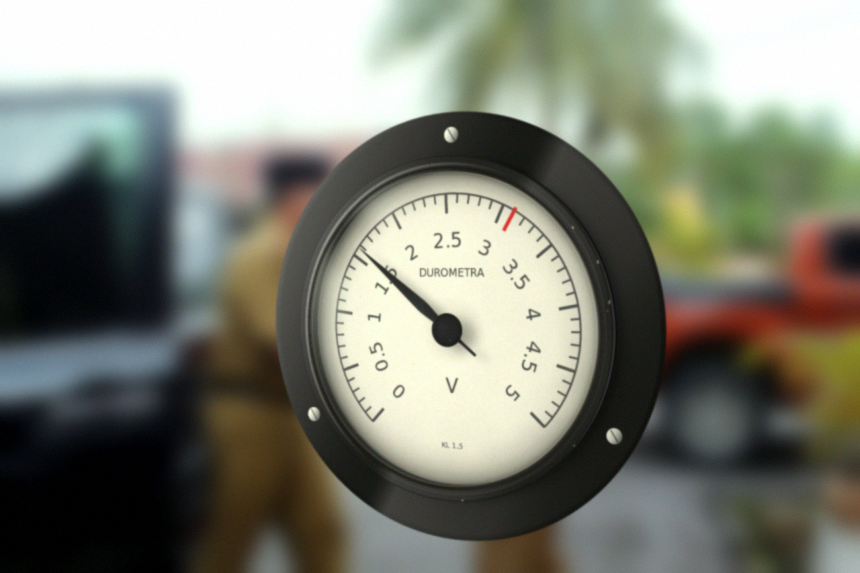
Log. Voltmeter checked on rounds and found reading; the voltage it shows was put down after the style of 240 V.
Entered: 1.6 V
